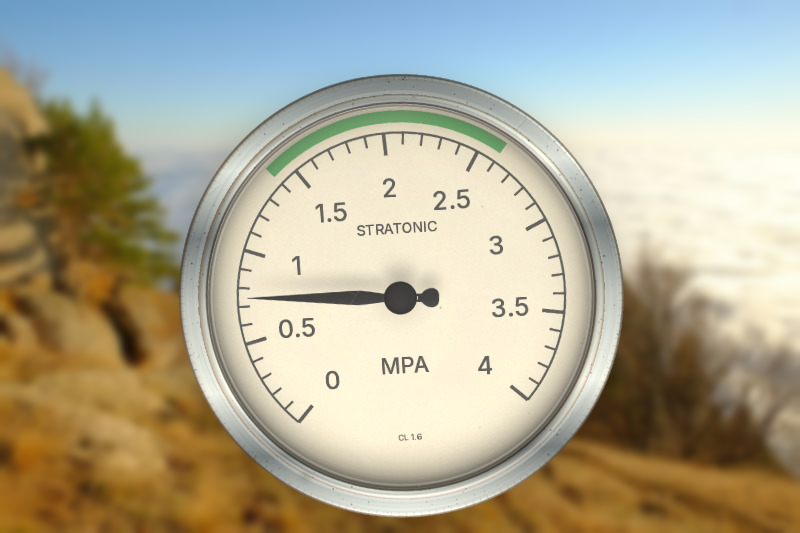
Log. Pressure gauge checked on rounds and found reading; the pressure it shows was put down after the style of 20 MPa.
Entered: 0.75 MPa
